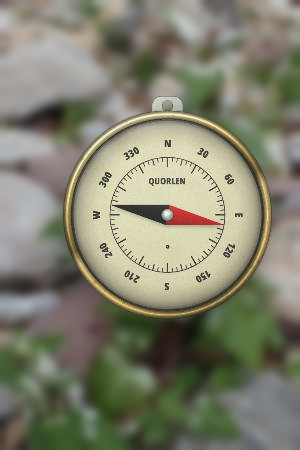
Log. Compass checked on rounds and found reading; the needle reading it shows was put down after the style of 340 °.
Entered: 100 °
